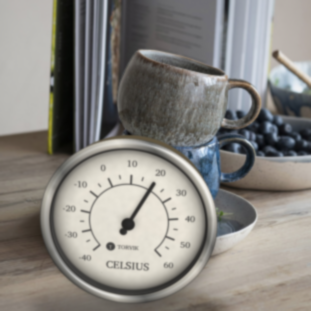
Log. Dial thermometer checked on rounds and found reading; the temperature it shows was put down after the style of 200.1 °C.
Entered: 20 °C
